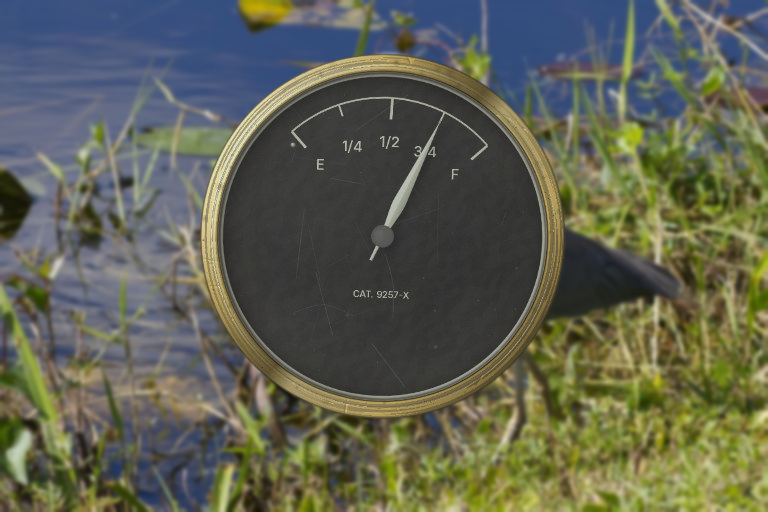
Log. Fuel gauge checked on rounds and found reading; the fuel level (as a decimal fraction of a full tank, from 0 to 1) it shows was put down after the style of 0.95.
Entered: 0.75
